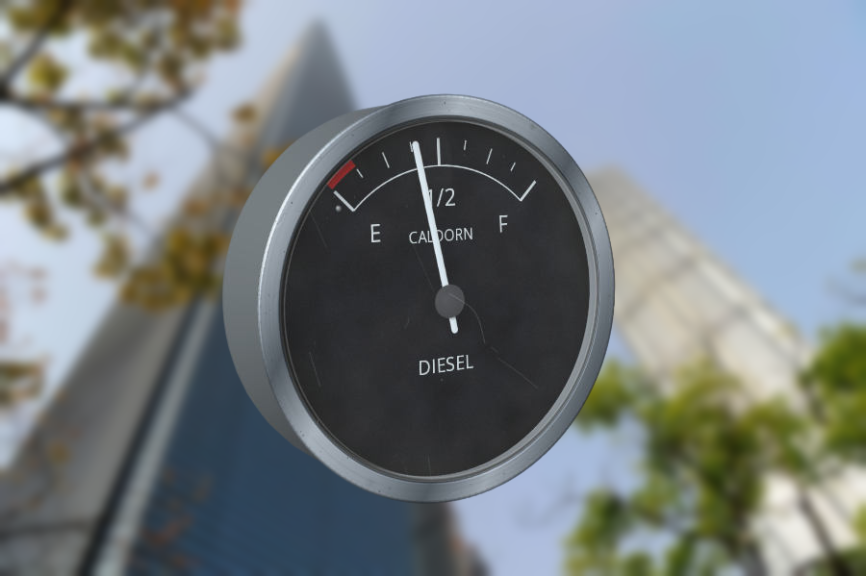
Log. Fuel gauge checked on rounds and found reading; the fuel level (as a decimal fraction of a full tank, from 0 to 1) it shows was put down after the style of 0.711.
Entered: 0.375
